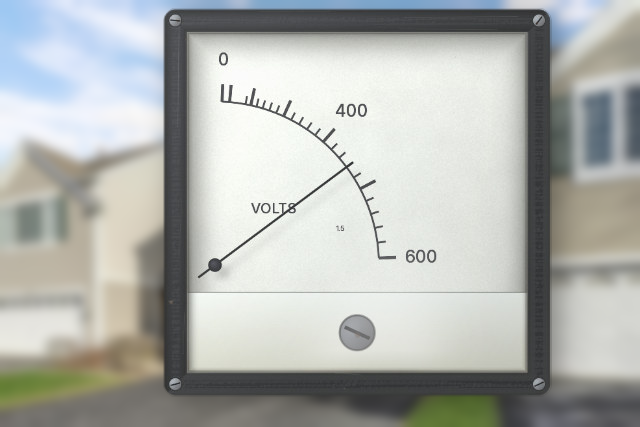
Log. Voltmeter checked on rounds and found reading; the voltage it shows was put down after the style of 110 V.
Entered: 460 V
